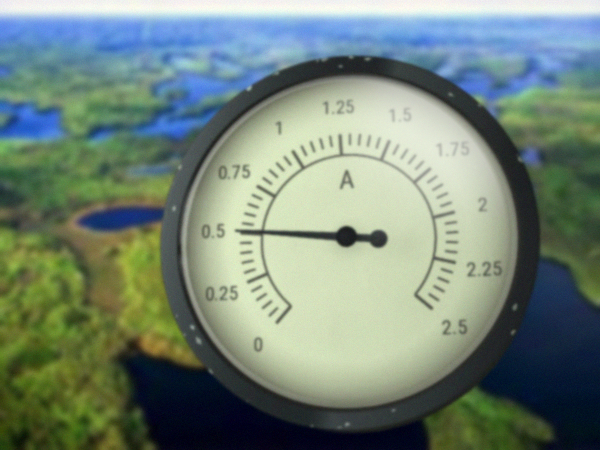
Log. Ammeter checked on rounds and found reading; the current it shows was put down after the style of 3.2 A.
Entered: 0.5 A
